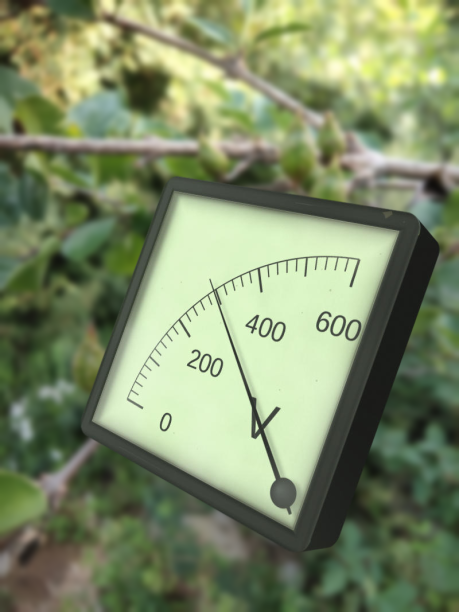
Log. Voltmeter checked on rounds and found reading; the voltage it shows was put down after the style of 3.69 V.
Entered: 300 V
